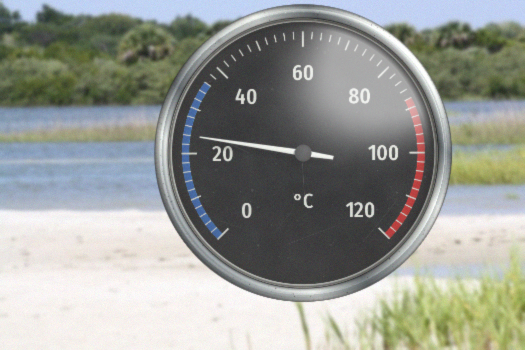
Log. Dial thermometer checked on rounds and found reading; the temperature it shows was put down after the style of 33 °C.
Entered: 24 °C
